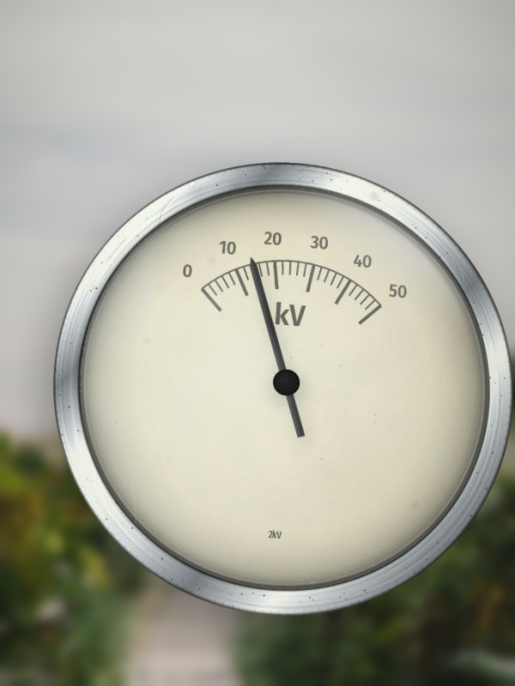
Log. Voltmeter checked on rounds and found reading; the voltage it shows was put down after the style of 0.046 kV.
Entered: 14 kV
